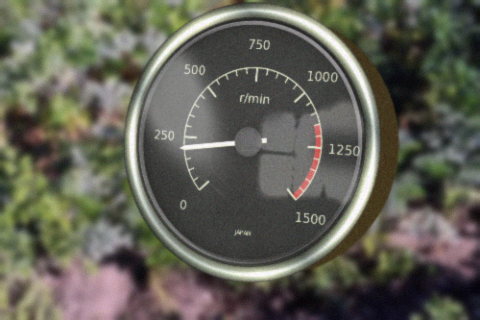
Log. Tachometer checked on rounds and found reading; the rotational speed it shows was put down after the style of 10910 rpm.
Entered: 200 rpm
